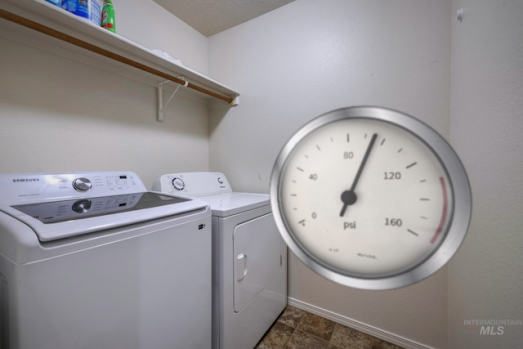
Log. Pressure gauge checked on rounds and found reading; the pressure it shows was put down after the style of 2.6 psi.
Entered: 95 psi
